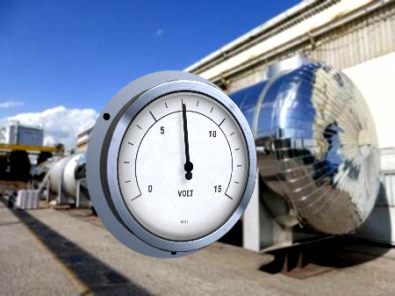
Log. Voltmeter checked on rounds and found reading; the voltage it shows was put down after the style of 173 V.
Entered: 7 V
